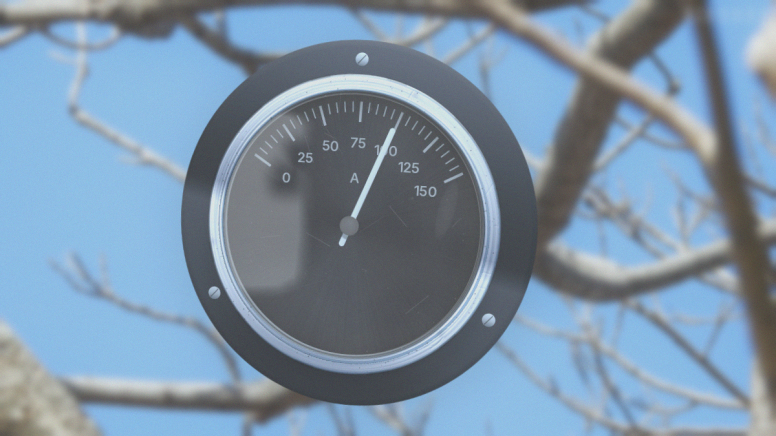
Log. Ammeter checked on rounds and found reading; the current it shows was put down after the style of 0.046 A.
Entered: 100 A
